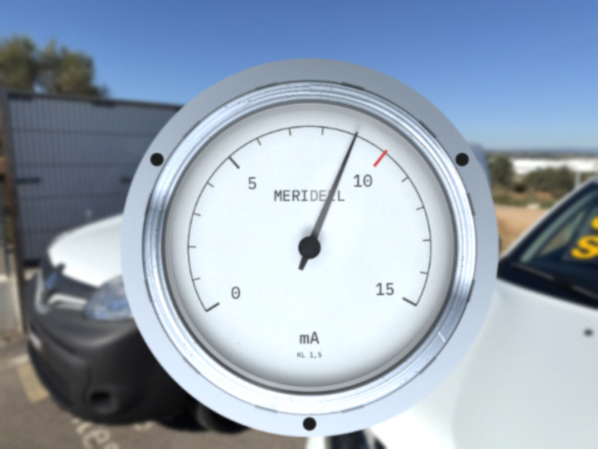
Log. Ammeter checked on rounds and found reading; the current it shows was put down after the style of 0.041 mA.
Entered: 9 mA
